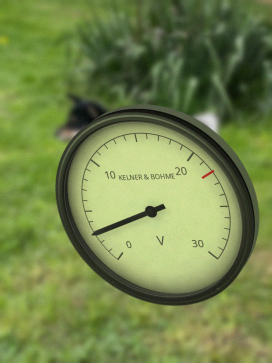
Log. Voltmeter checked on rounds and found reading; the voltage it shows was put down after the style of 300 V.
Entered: 3 V
